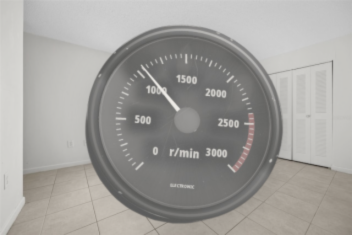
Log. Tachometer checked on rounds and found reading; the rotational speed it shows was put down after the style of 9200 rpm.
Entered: 1050 rpm
